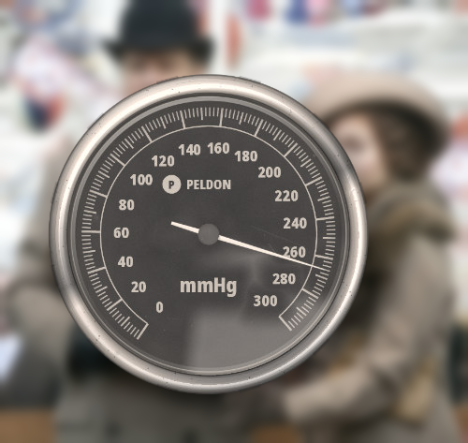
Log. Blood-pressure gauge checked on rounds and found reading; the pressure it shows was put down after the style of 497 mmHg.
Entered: 266 mmHg
